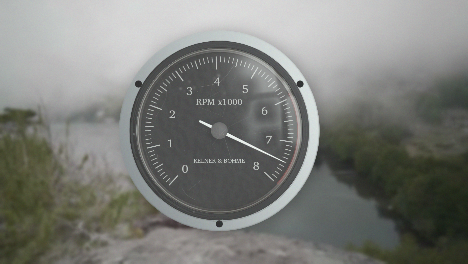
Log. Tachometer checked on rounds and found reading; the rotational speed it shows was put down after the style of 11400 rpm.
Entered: 7500 rpm
